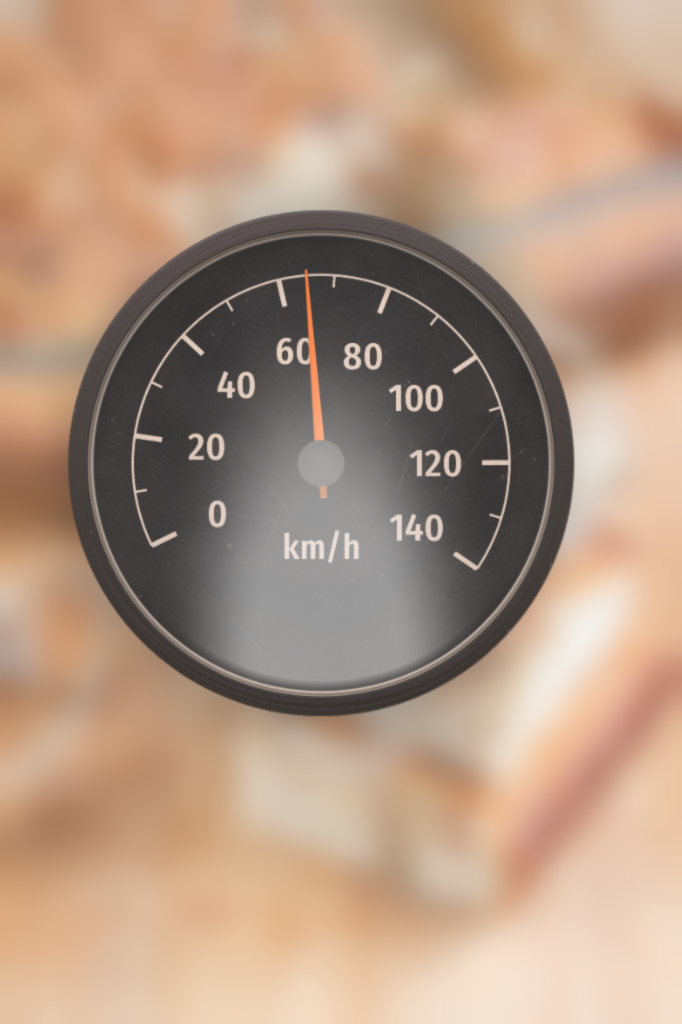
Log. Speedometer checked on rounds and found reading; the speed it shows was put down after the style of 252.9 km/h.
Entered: 65 km/h
